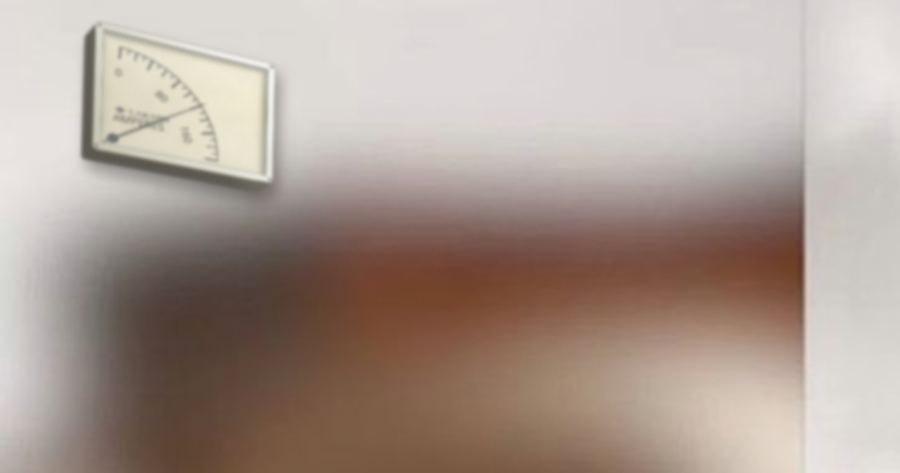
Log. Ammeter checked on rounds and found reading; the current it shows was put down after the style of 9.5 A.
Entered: 120 A
